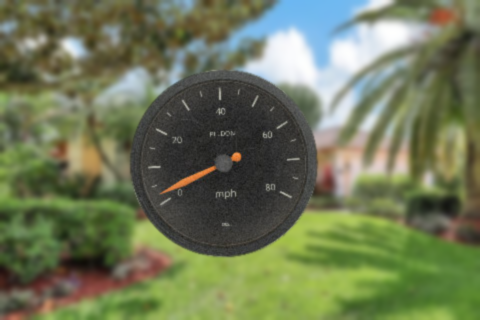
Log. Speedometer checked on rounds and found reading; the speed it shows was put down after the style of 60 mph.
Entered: 2.5 mph
